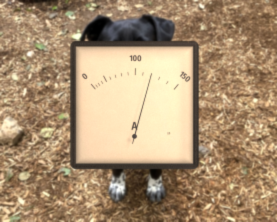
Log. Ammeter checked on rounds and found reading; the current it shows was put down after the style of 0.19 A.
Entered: 120 A
